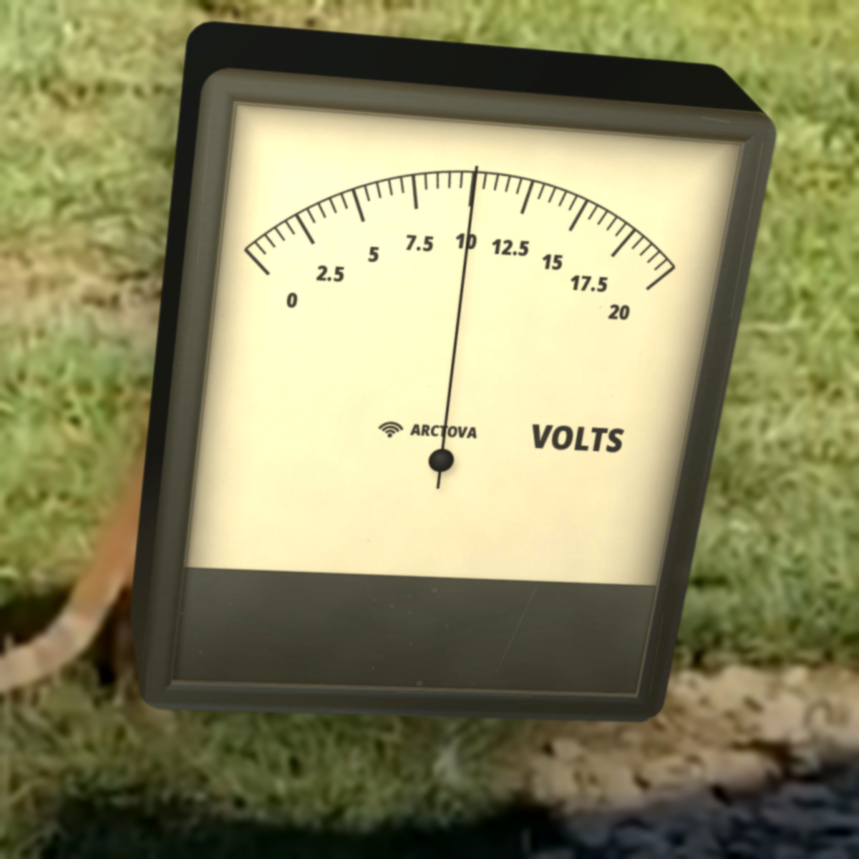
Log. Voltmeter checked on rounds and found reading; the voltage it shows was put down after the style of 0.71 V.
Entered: 10 V
